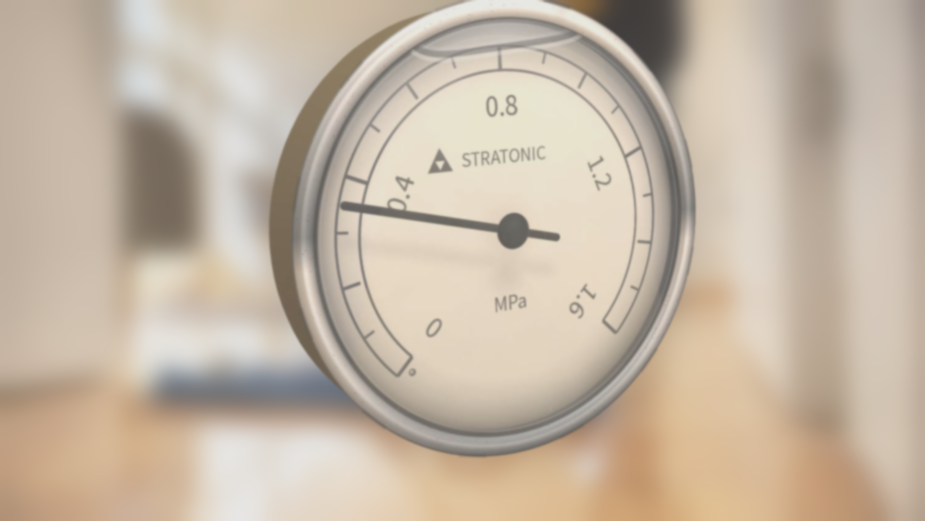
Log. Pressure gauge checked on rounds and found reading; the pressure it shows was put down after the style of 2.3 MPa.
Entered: 0.35 MPa
